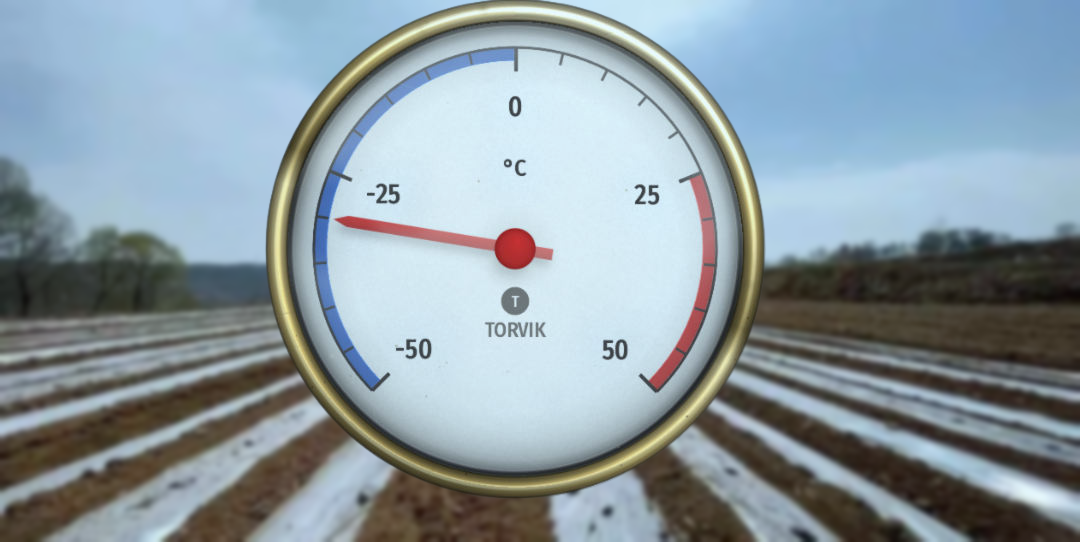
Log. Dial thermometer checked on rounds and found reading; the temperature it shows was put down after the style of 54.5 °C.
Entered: -30 °C
